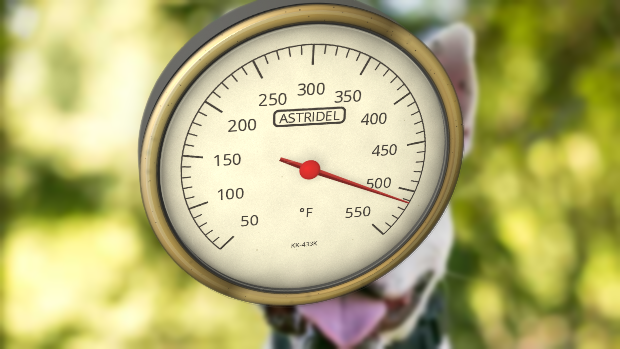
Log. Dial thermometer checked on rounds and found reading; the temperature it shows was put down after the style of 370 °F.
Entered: 510 °F
